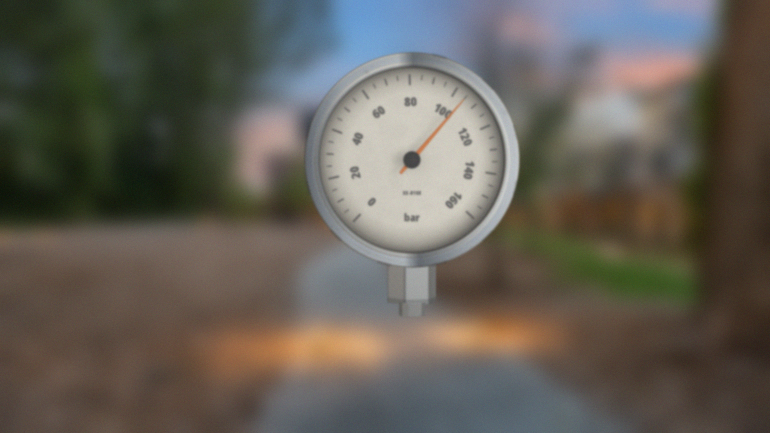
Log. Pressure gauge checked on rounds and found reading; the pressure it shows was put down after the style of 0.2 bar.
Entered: 105 bar
